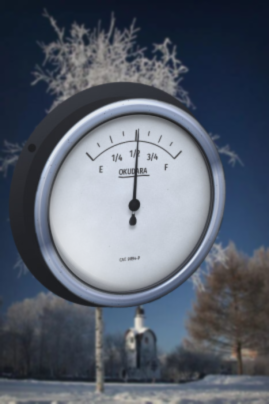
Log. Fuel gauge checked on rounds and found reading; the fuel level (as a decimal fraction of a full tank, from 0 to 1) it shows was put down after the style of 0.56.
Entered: 0.5
